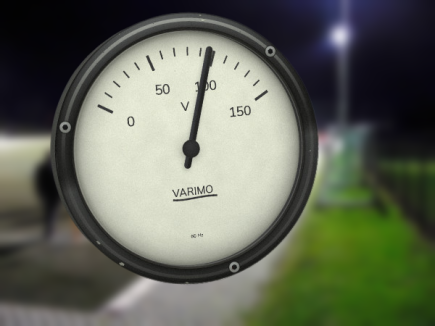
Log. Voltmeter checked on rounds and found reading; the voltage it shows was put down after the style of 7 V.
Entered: 95 V
